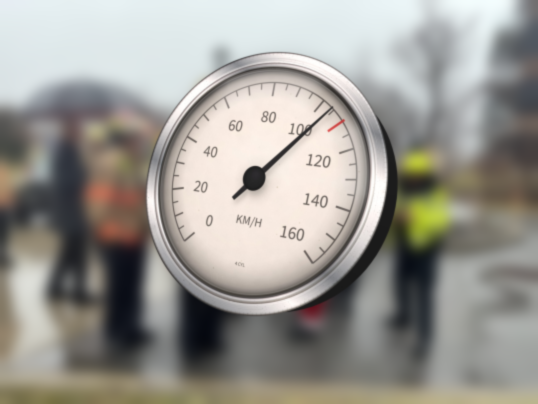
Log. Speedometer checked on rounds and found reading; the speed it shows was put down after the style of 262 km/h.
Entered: 105 km/h
